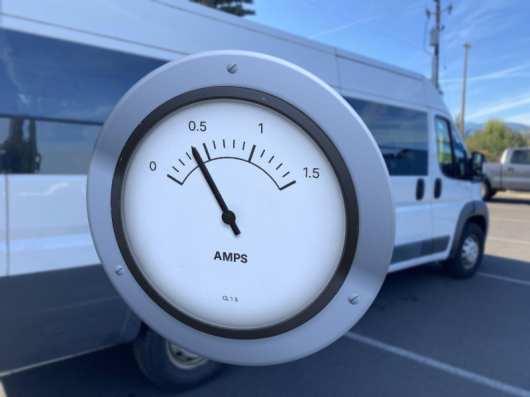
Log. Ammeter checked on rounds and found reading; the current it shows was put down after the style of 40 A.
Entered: 0.4 A
